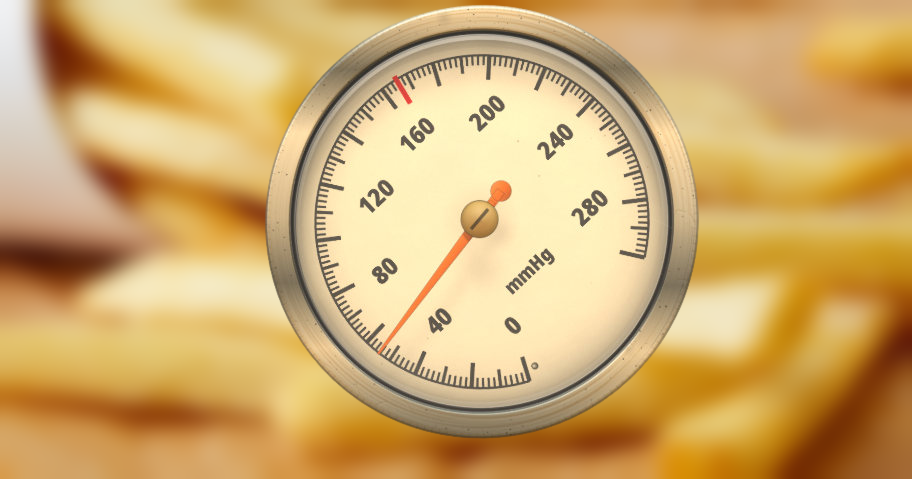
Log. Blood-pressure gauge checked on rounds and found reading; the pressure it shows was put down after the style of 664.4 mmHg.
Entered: 54 mmHg
